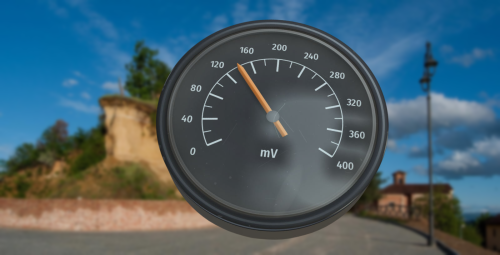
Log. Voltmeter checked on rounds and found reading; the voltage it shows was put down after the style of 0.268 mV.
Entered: 140 mV
